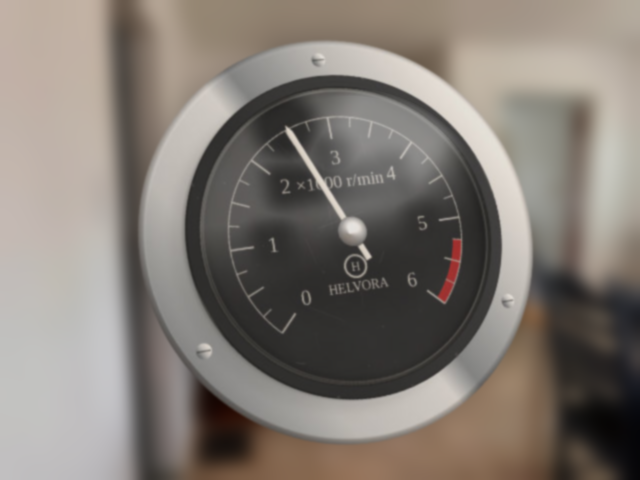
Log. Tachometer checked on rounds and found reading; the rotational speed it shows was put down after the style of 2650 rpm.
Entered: 2500 rpm
